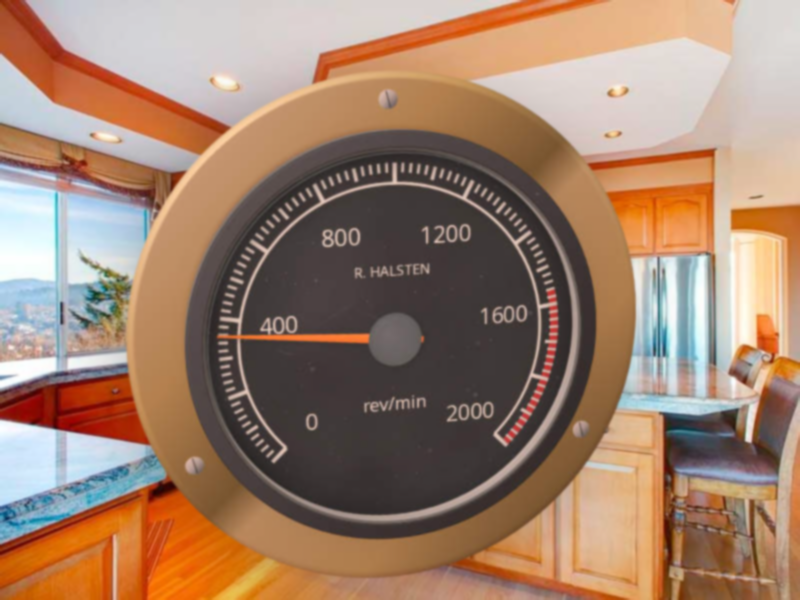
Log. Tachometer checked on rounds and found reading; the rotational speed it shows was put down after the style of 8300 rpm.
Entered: 360 rpm
